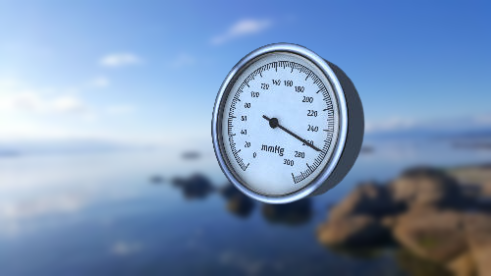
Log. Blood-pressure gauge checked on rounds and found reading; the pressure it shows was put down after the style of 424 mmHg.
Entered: 260 mmHg
